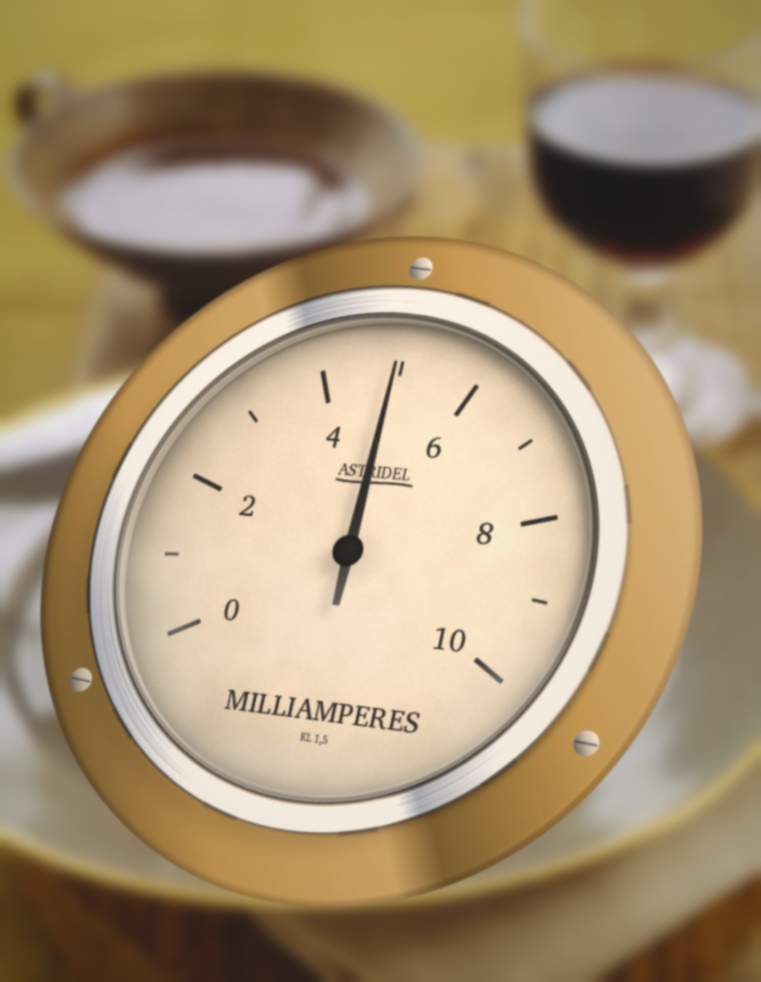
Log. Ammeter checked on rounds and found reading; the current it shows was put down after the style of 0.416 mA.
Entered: 5 mA
